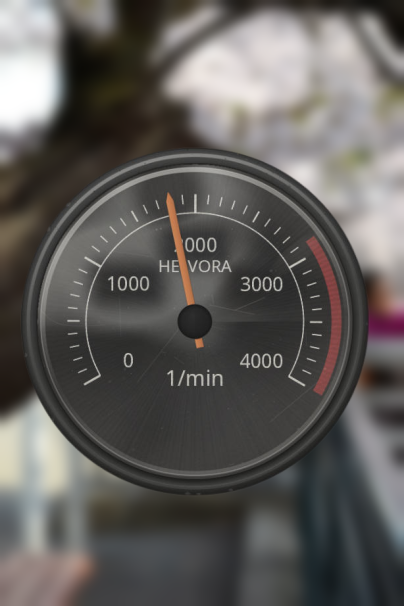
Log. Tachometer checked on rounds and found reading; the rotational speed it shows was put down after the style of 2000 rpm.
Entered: 1800 rpm
